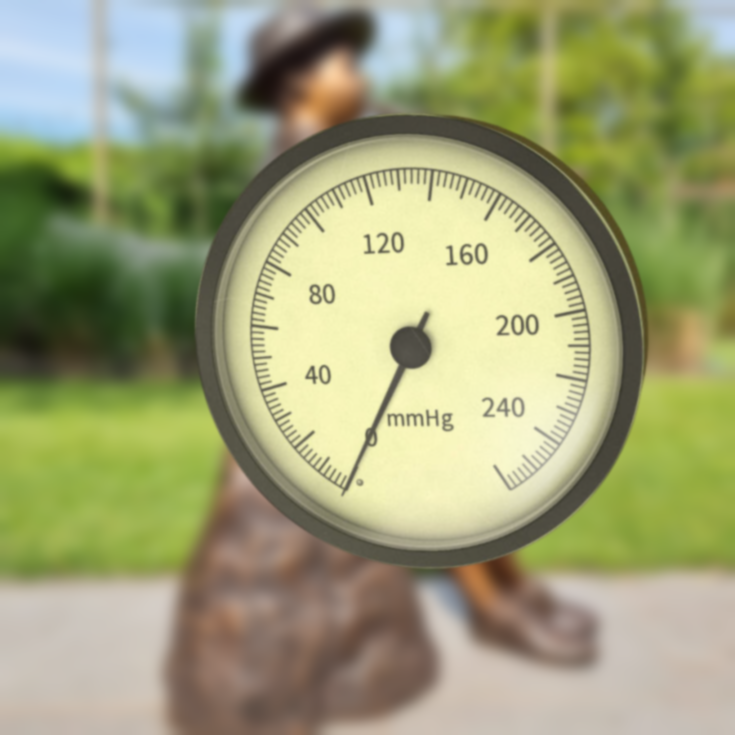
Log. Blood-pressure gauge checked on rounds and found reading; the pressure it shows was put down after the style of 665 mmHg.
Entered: 0 mmHg
